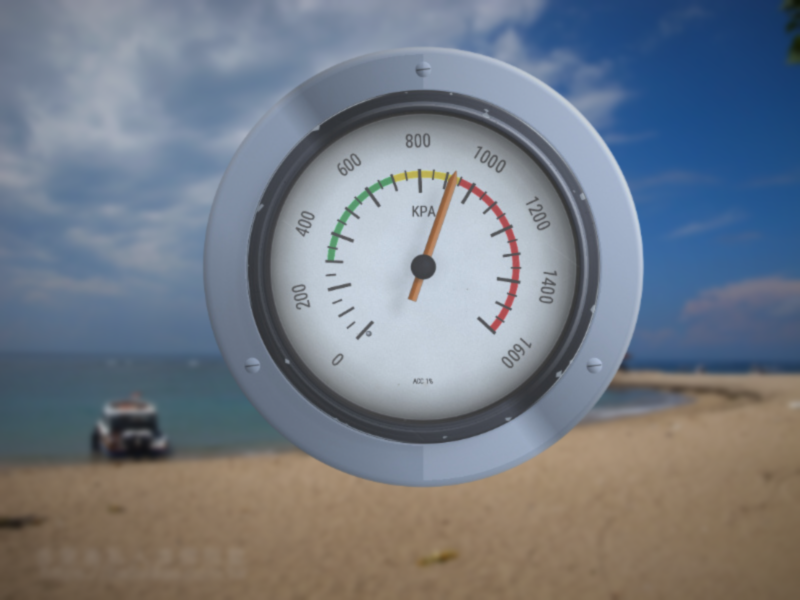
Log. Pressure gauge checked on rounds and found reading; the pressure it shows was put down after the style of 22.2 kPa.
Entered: 925 kPa
